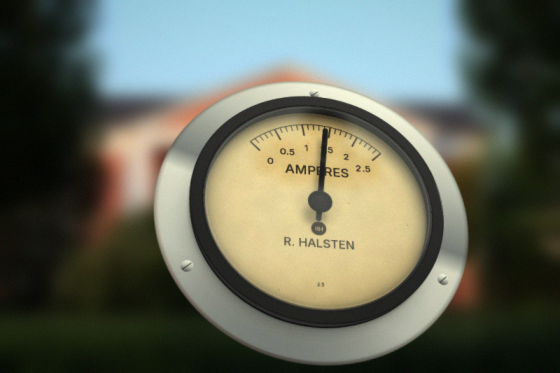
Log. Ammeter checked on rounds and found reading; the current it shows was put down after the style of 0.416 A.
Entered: 1.4 A
